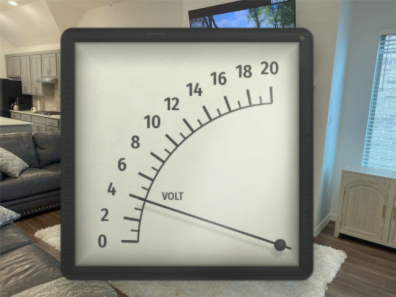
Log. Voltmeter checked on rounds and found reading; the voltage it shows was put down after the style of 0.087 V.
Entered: 4 V
